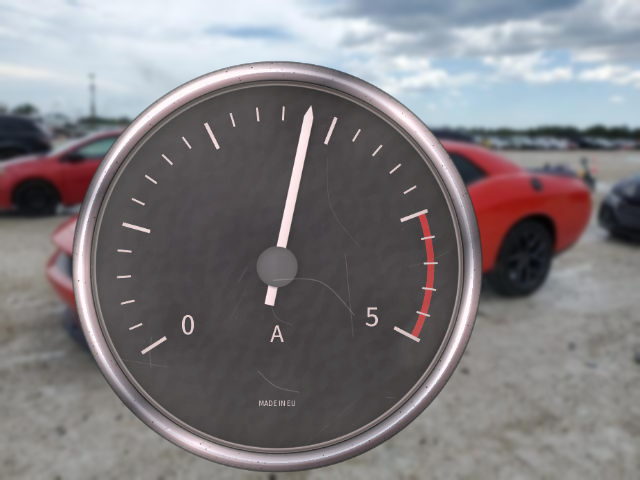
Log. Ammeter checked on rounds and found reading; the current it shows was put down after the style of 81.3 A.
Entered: 2.8 A
